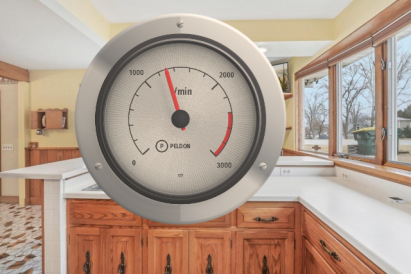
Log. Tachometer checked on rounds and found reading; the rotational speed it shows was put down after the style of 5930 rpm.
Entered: 1300 rpm
